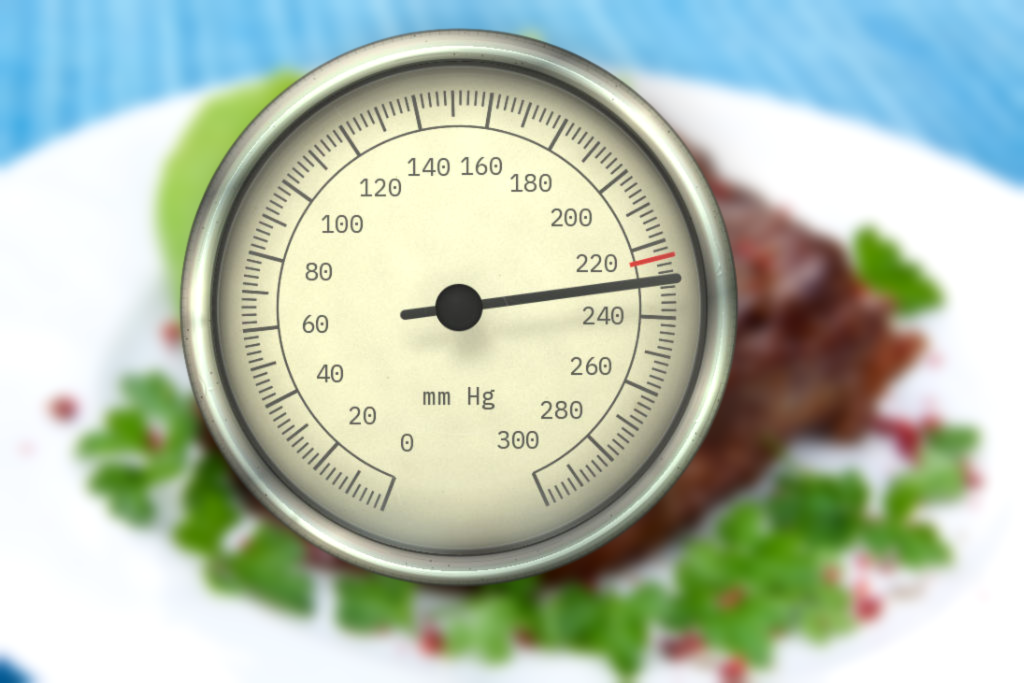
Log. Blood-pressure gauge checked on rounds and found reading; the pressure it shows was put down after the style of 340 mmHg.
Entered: 230 mmHg
